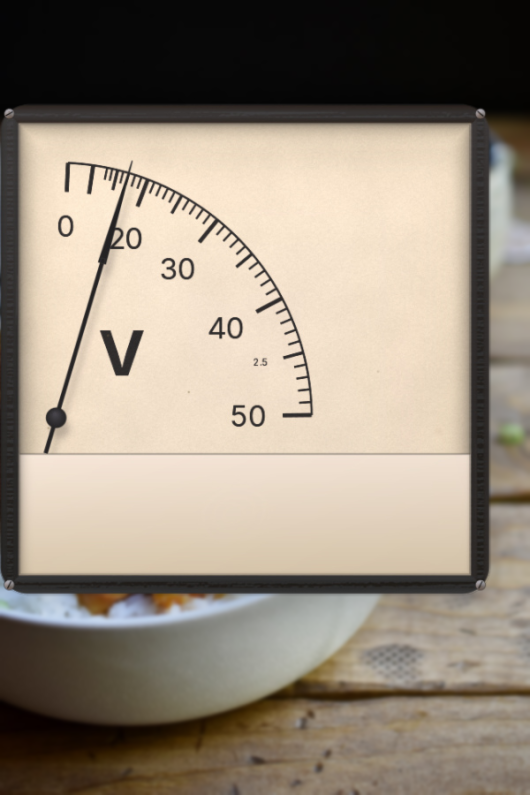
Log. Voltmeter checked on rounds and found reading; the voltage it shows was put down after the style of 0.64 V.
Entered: 17 V
